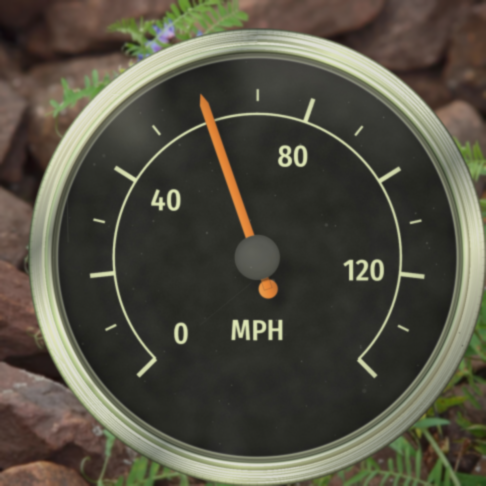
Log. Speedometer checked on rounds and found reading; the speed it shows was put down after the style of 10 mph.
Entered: 60 mph
